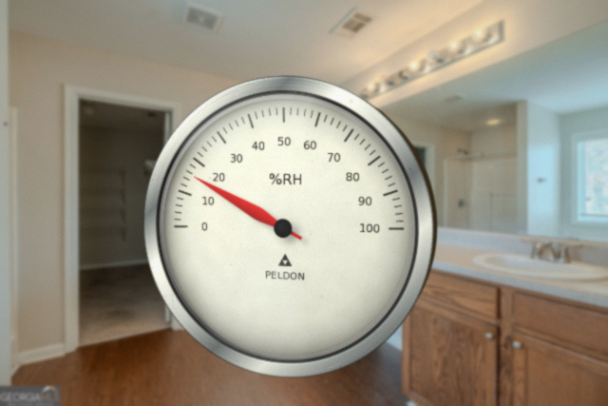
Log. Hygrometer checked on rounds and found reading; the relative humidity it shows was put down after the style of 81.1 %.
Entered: 16 %
